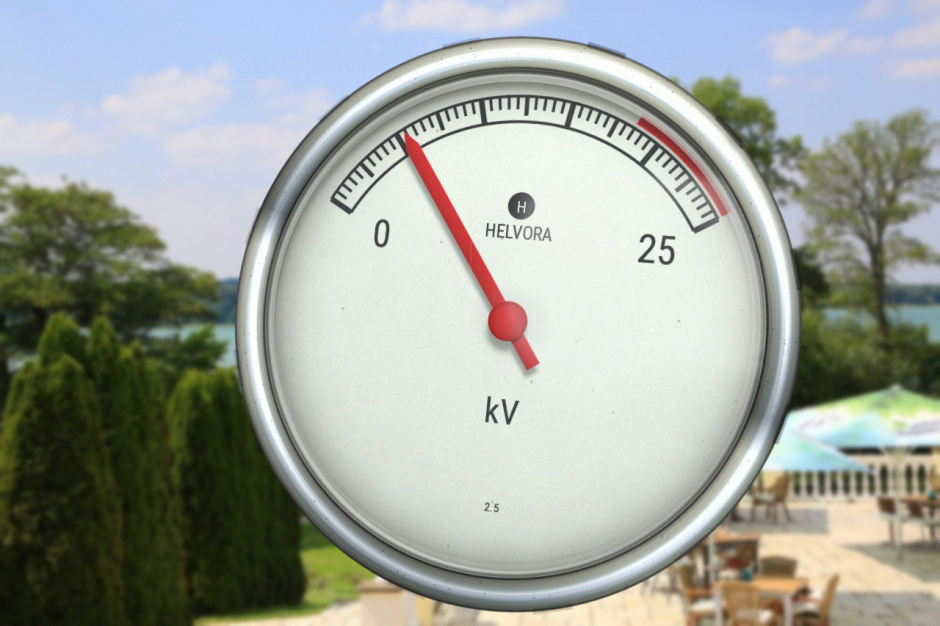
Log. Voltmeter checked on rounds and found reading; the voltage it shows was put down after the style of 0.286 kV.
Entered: 5.5 kV
